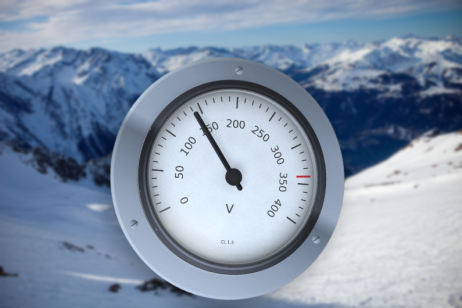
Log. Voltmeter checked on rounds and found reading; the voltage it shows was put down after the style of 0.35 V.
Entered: 140 V
